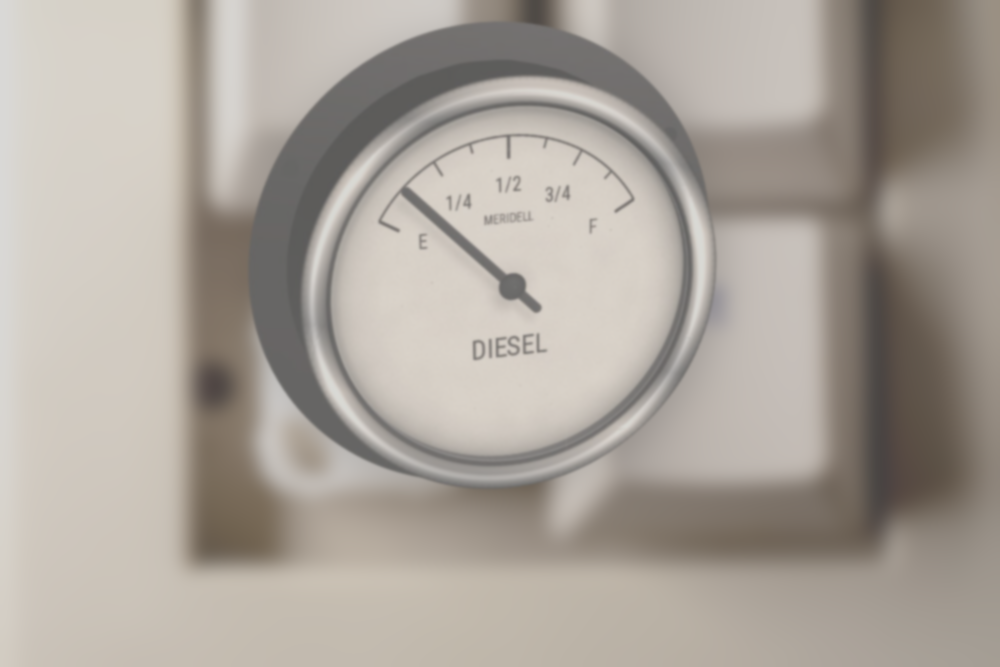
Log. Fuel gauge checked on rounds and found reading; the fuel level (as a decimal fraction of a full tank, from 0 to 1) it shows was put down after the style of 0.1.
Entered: 0.125
